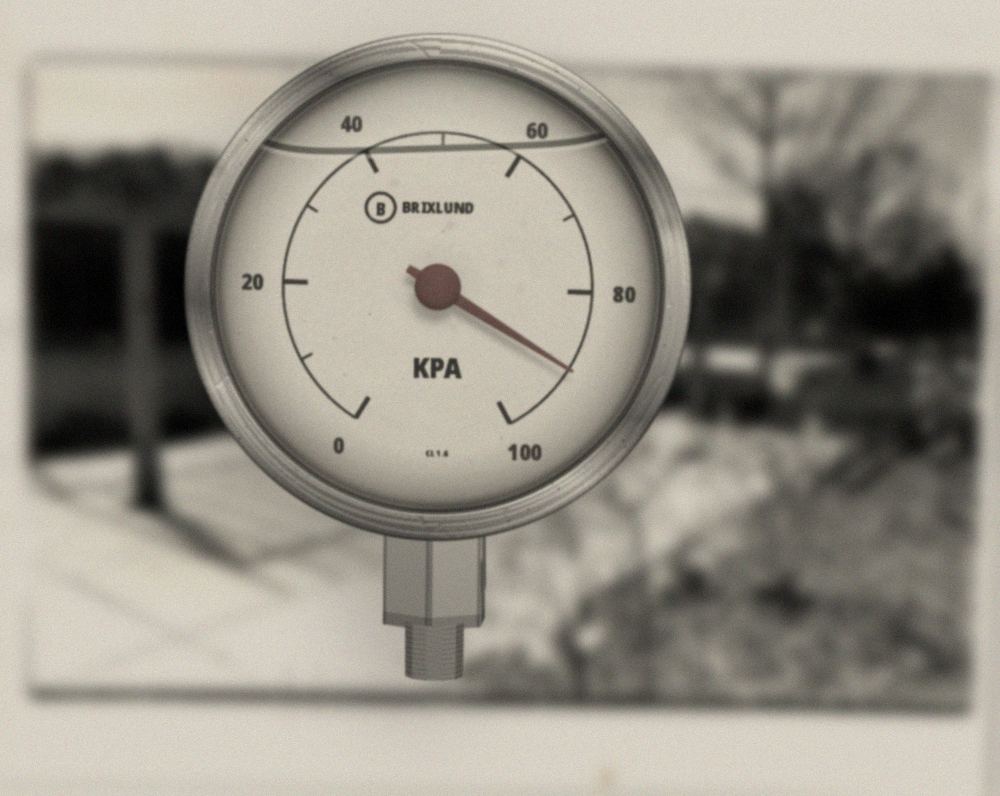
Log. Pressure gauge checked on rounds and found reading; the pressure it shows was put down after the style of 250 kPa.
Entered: 90 kPa
